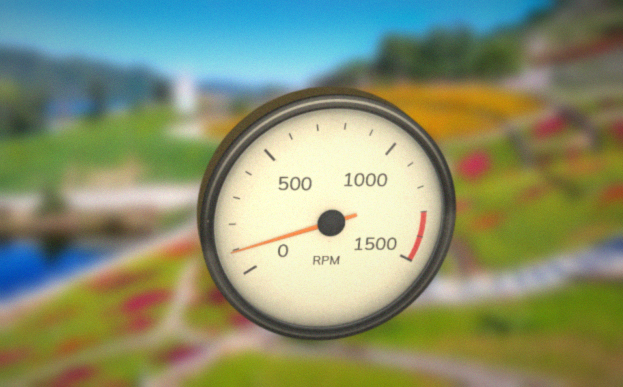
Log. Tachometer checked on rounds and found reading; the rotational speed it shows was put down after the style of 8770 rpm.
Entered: 100 rpm
